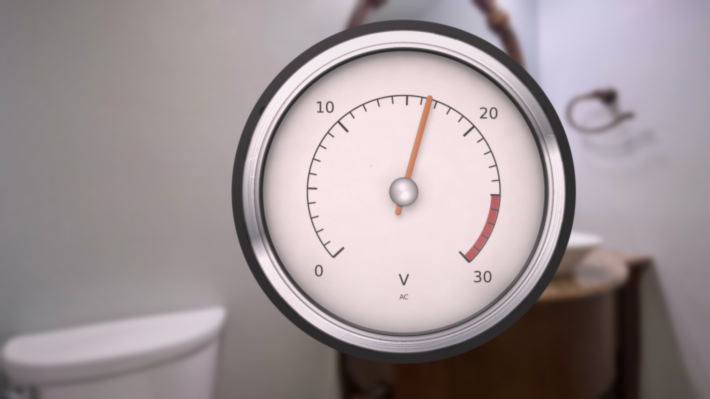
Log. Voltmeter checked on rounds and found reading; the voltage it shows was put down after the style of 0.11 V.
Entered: 16.5 V
